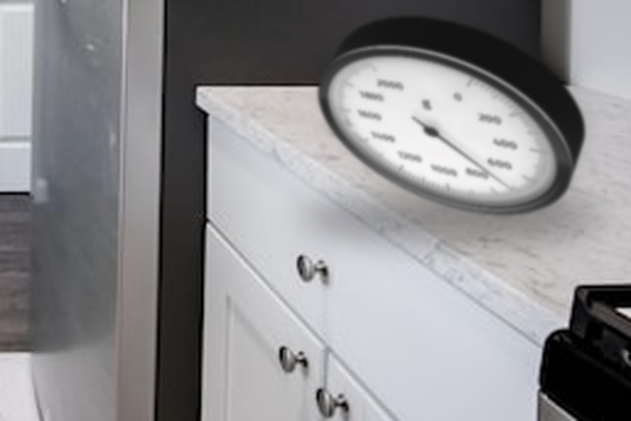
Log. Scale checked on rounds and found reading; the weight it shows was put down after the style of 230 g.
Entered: 700 g
